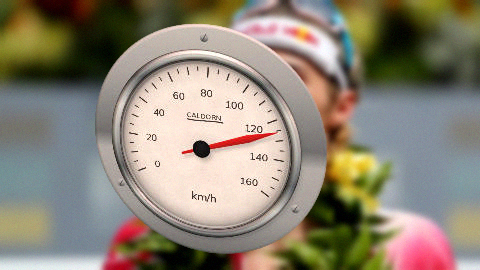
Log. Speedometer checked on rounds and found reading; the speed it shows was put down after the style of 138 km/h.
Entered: 125 km/h
